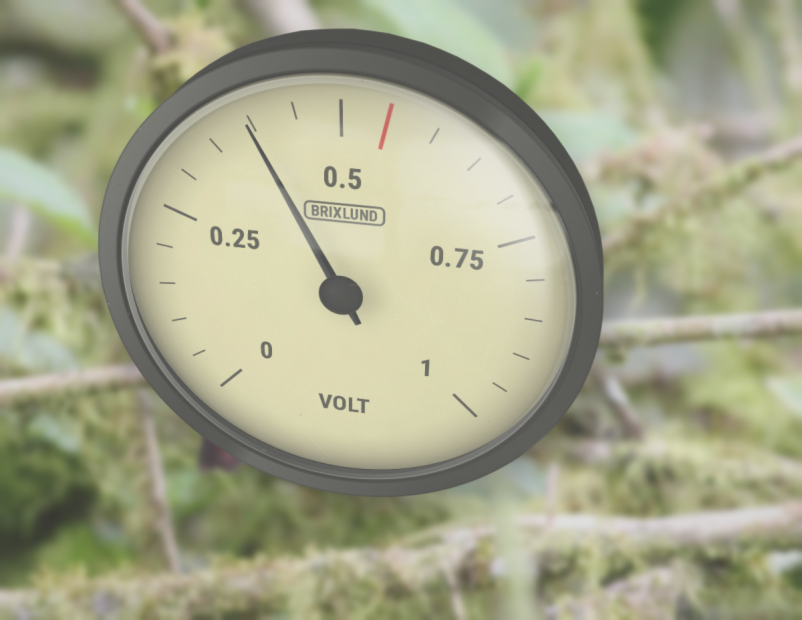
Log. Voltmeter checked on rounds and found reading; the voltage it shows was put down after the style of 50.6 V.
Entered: 0.4 V
